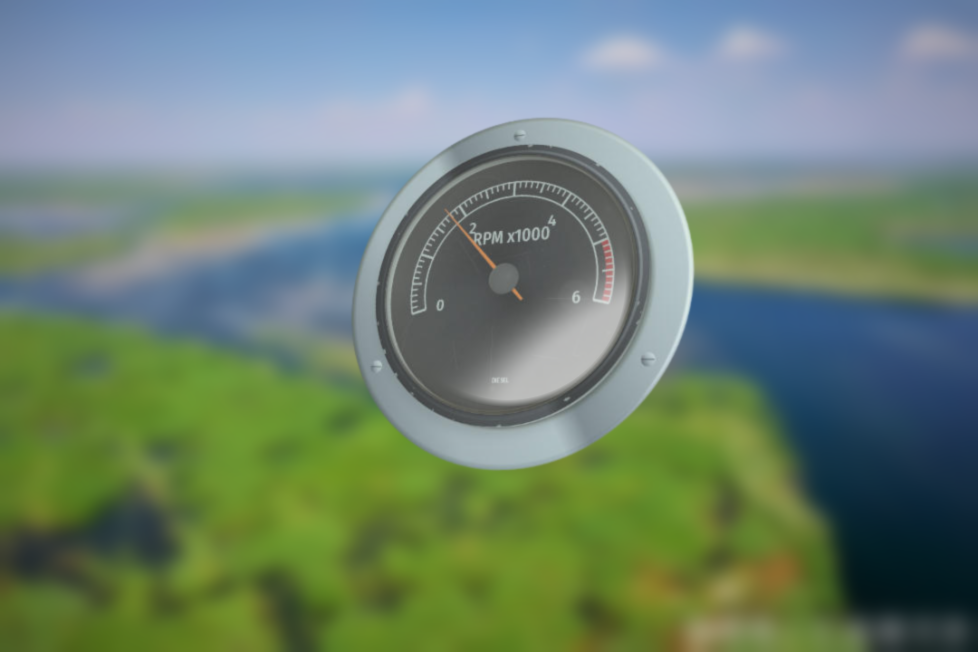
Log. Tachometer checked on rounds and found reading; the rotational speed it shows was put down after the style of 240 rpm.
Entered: 1800 rpm
